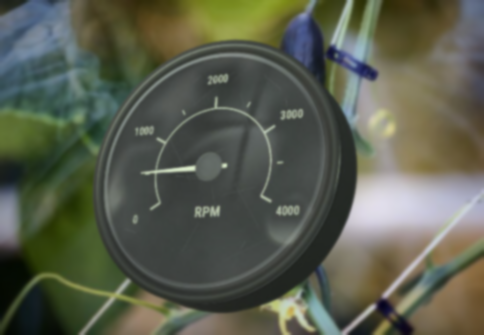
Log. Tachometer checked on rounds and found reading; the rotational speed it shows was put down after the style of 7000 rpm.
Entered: 500 rpm
